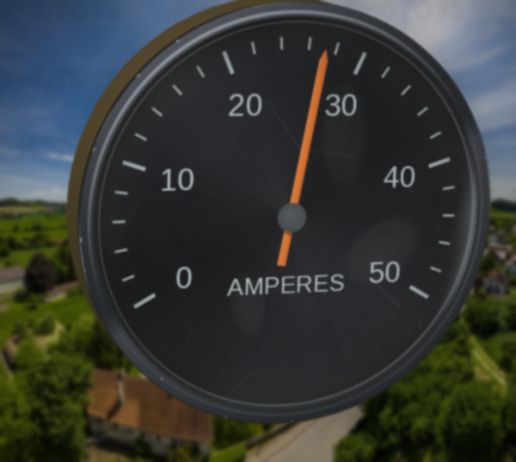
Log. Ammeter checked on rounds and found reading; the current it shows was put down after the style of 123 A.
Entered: 27 A
